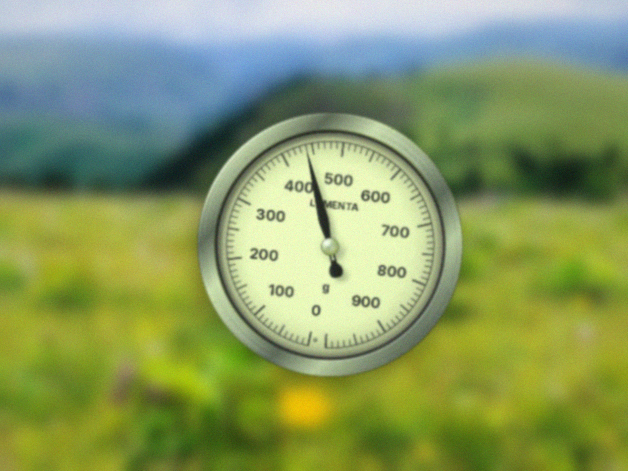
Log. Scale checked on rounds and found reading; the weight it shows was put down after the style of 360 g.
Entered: 440 g
